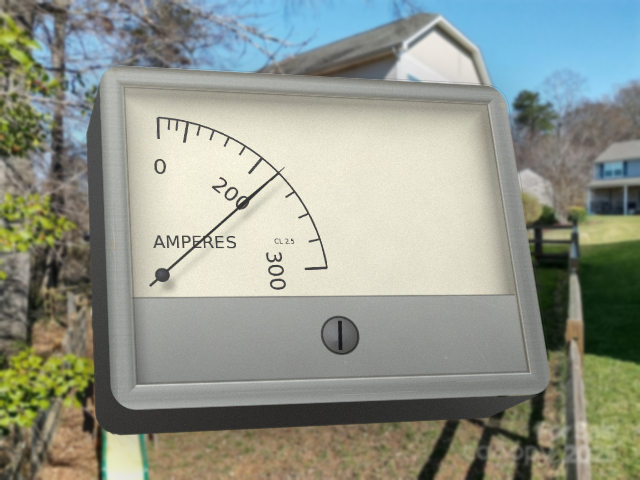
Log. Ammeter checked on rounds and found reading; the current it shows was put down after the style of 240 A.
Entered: 220 A
